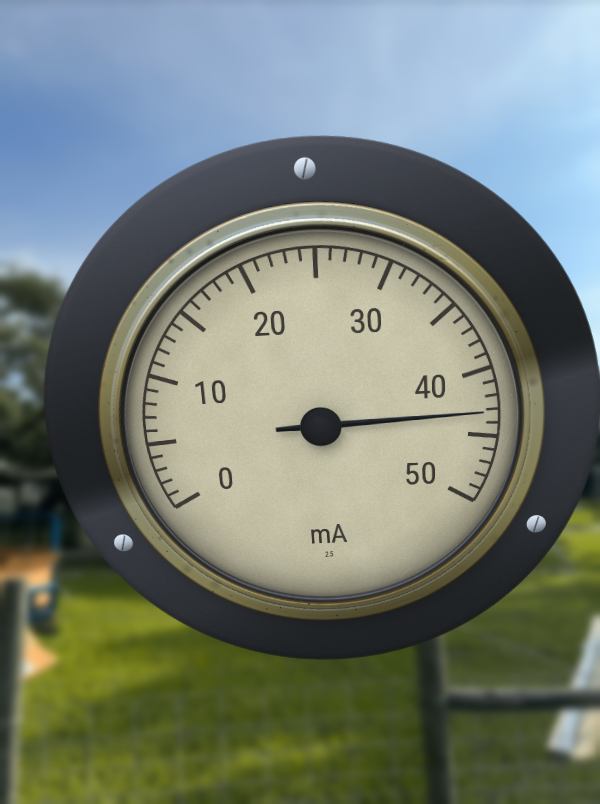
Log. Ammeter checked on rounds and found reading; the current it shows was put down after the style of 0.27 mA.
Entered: 43 mA
